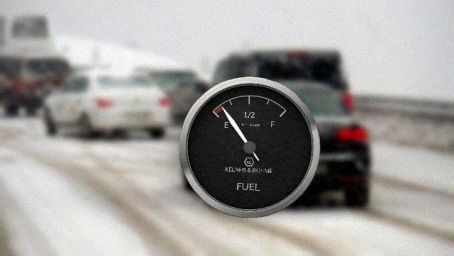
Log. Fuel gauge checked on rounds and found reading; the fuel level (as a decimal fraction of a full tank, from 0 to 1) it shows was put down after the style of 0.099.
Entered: 0.125
